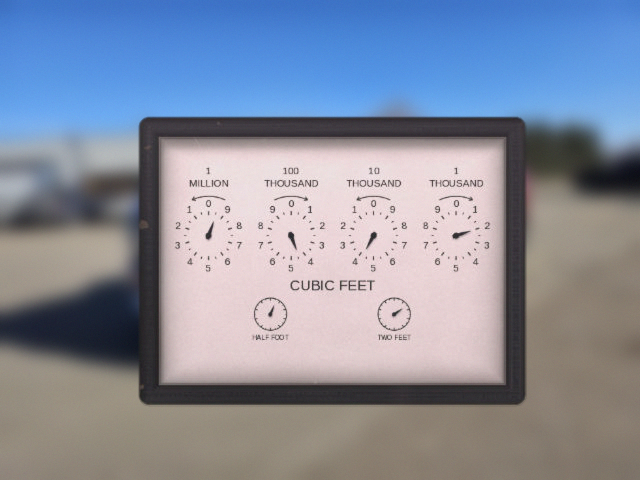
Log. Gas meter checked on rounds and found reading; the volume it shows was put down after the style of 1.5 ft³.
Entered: 944200 ft³
